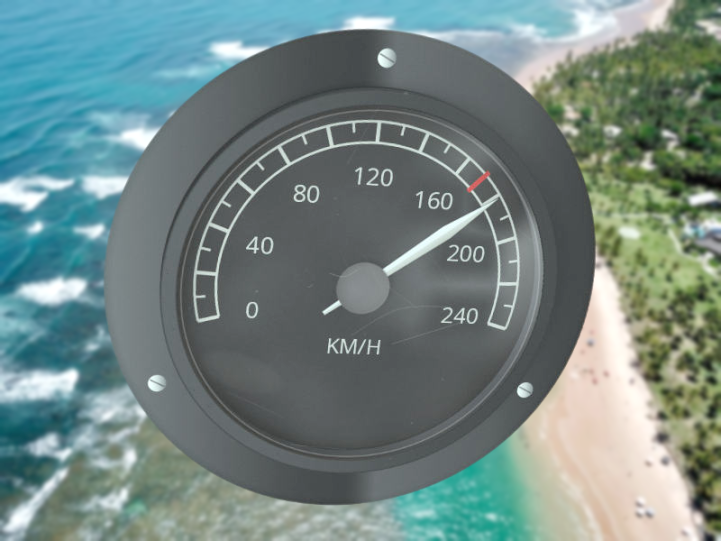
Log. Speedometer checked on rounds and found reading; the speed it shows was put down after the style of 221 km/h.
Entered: 180 km/h
